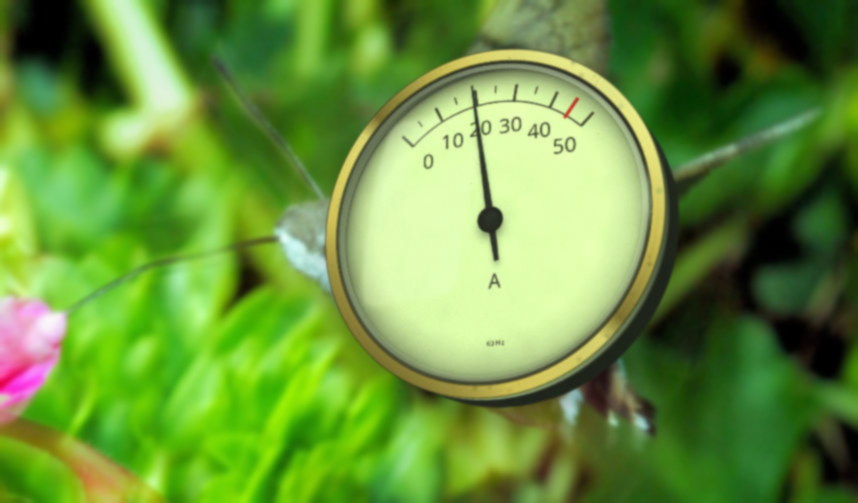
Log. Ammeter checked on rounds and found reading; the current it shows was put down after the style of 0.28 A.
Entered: 20 A
